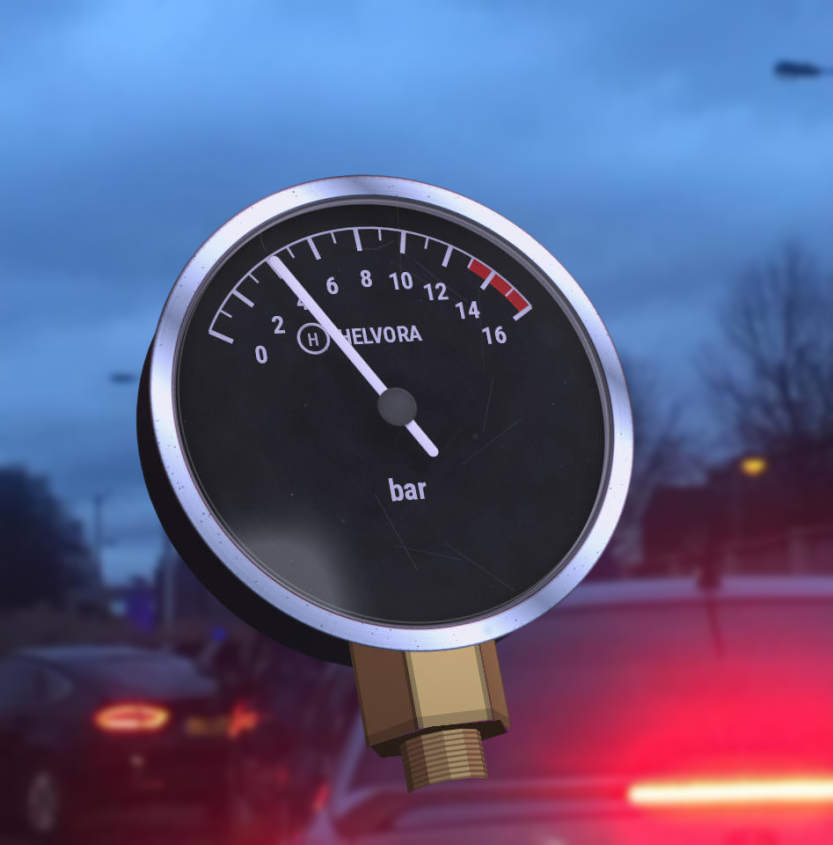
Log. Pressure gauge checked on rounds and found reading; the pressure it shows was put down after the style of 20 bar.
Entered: 4 bar
